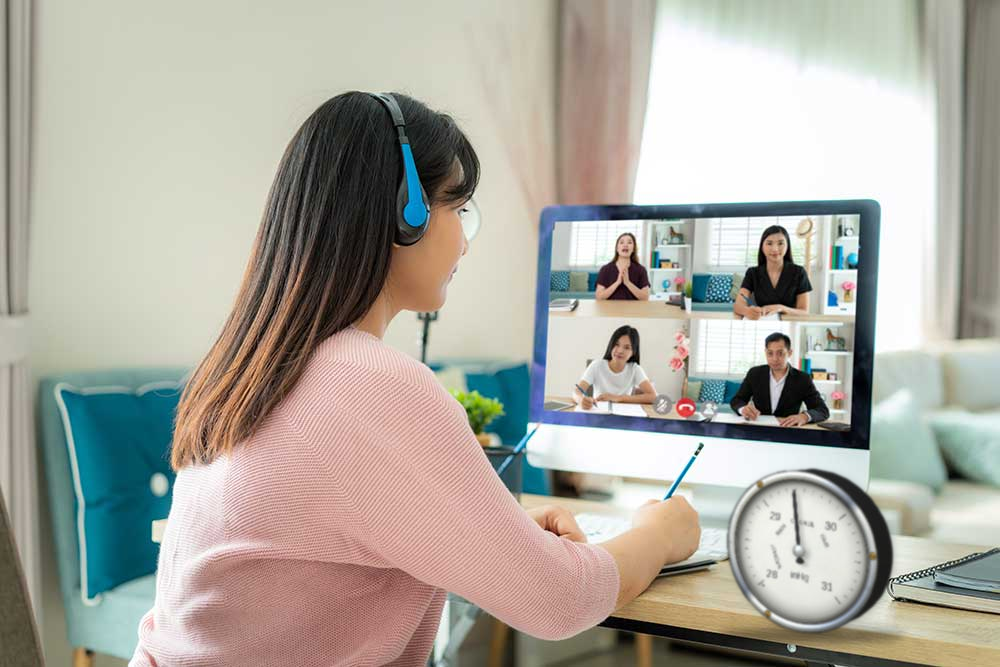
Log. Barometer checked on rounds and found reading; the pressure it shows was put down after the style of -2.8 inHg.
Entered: 29.4 inHg
